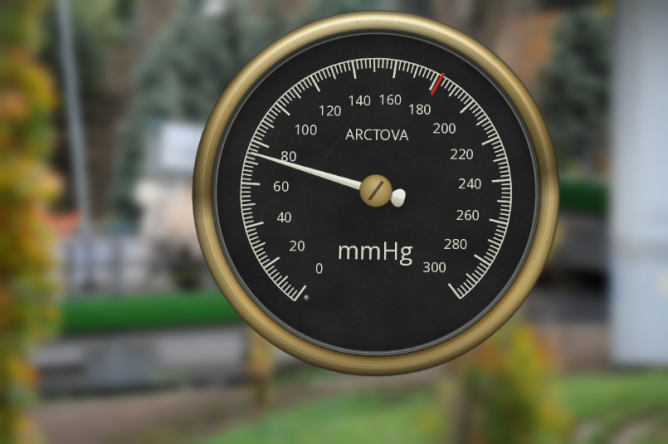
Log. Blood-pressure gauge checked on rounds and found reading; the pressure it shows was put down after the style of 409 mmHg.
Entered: 74 mmHg
